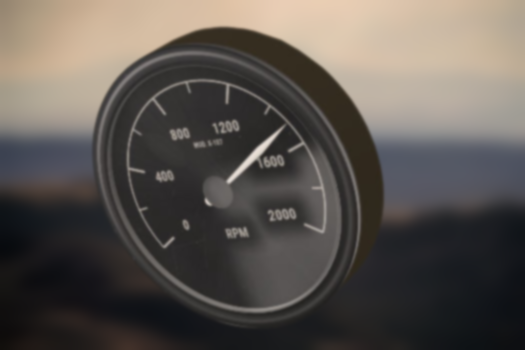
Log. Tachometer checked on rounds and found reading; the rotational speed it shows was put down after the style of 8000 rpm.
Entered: 1500 rpm
